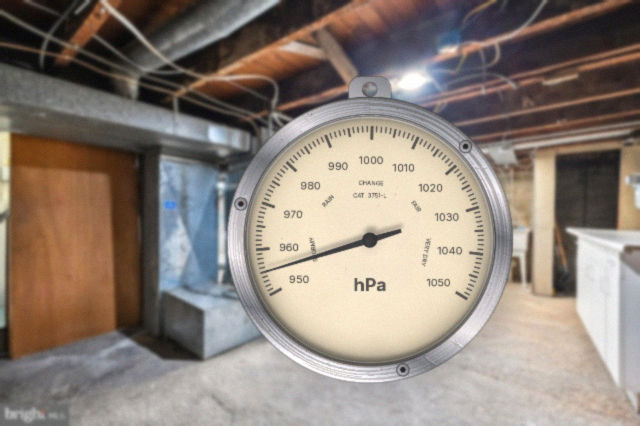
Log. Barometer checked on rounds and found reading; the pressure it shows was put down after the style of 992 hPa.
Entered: 955 hPa
